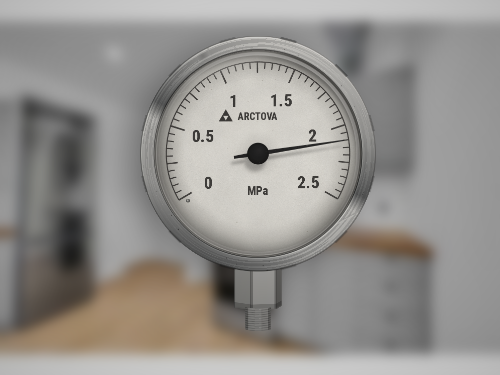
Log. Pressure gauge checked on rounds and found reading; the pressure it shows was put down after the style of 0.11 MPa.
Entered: 2.1 MPa
